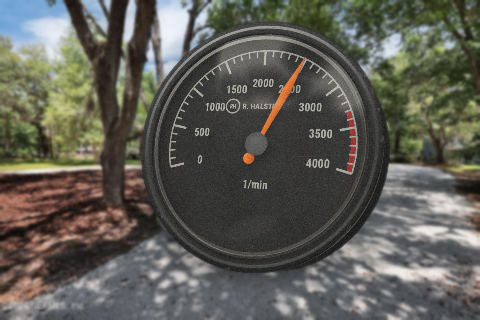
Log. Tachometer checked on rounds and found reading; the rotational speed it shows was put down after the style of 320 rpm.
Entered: 2500 rpm
